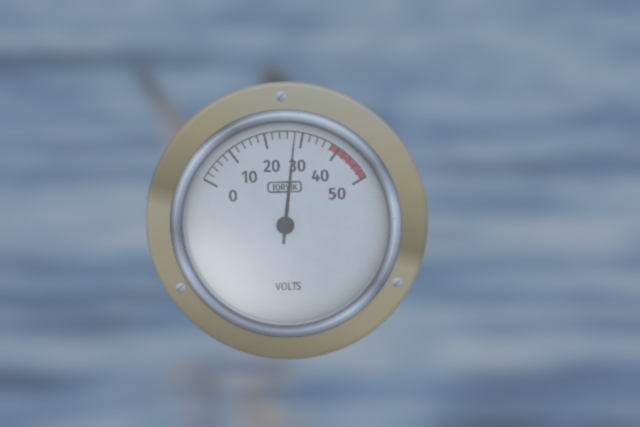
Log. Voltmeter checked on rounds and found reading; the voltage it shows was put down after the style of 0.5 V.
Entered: 28 V
